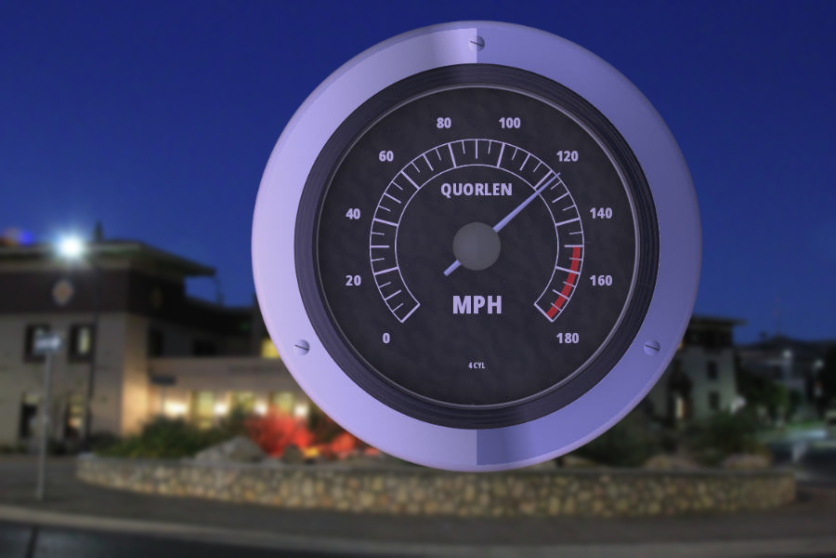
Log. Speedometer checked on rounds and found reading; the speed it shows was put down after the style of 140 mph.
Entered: 122.5 mph
